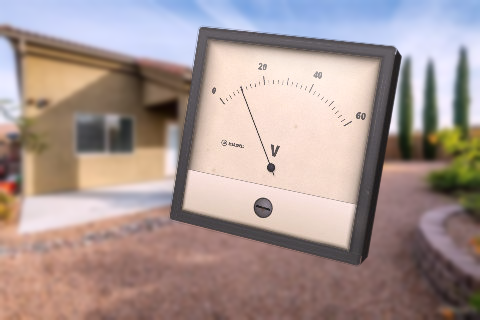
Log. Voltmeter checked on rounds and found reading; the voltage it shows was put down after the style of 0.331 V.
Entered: 10 V
